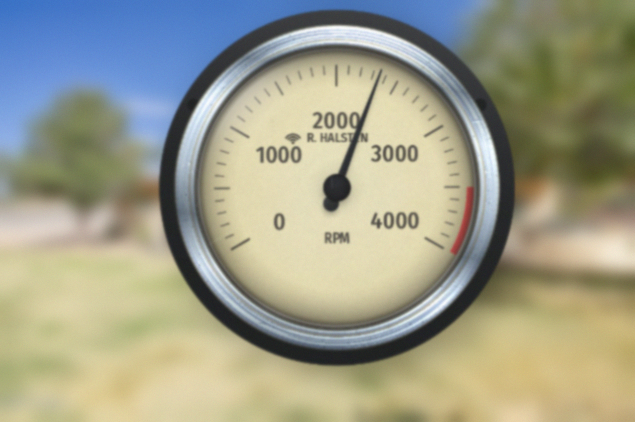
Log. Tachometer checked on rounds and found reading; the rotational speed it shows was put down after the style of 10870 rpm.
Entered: 2350 rpm
